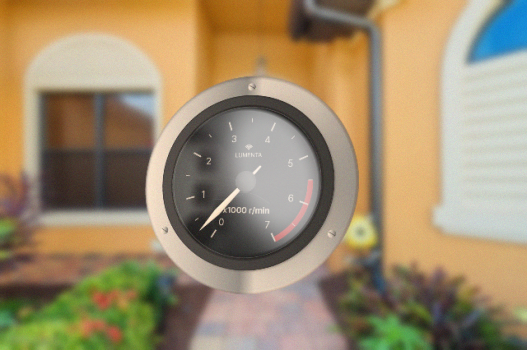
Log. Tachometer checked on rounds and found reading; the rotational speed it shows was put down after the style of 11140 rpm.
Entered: 250 rpm
